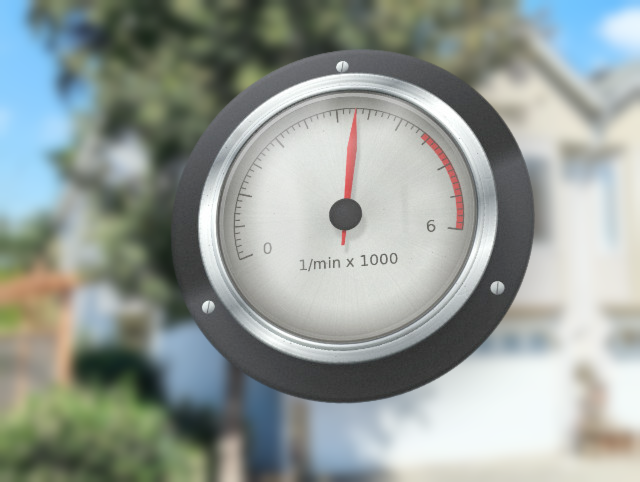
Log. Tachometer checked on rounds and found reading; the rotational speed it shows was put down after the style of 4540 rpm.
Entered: 3300 rpm
